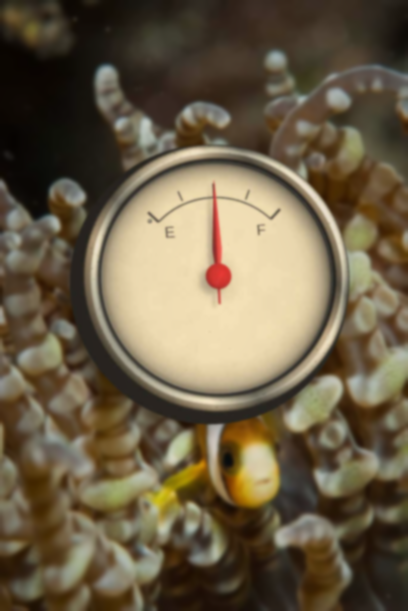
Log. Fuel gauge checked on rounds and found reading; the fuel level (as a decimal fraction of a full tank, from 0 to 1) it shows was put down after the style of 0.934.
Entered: 0.5
